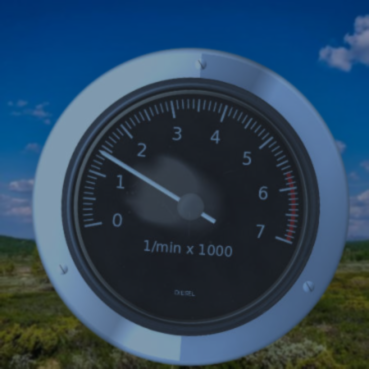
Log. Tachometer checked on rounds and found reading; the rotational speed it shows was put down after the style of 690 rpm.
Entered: 1400 rpm
